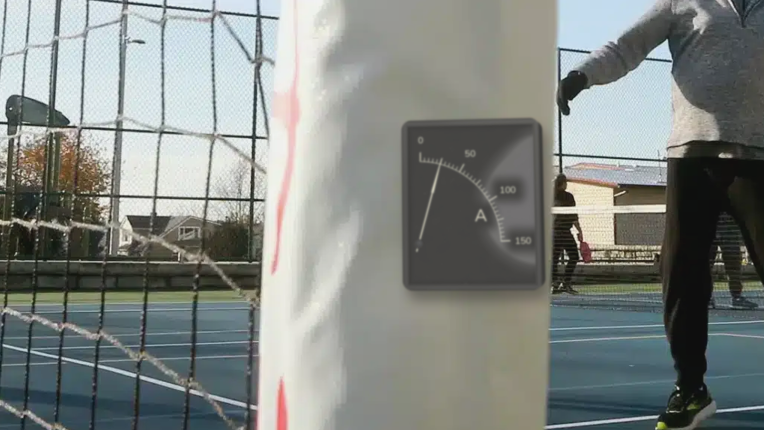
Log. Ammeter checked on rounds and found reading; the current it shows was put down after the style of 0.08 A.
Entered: 25 A
